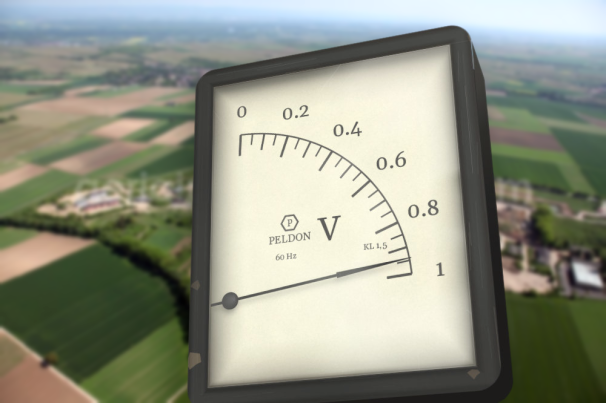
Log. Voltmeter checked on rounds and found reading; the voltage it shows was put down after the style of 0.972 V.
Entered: 0.95 V
